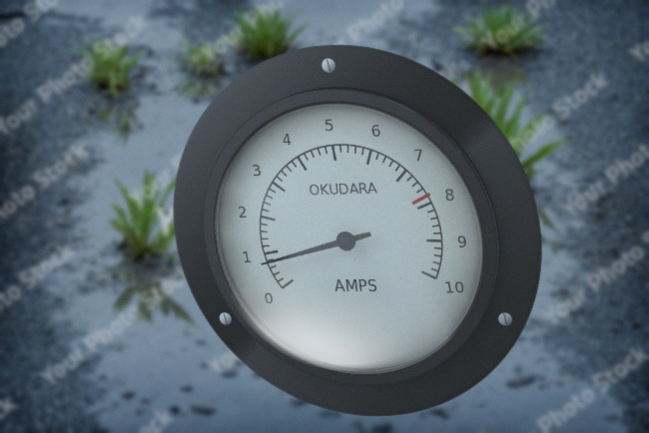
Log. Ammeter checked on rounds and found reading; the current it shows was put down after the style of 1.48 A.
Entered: 0.8 A
